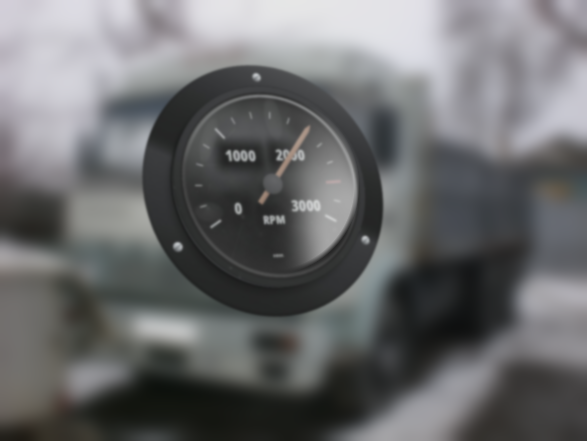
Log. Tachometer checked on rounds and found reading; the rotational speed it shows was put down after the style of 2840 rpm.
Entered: 2000 rpm
